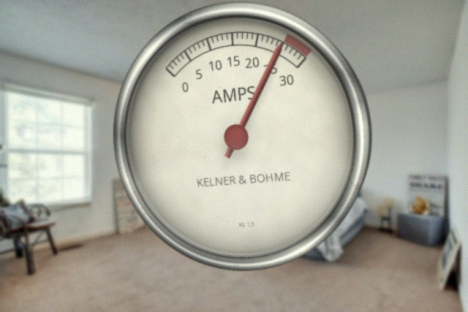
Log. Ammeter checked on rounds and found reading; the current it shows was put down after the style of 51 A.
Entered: 25 A
